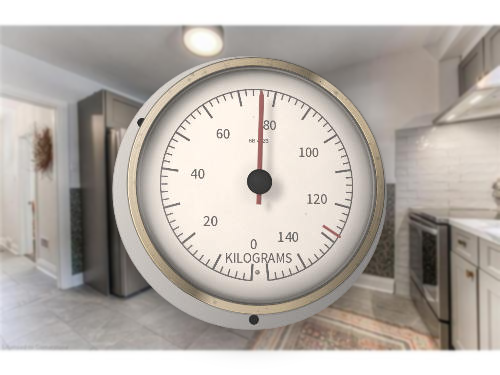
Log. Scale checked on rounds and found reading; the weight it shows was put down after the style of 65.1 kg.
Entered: 76 kg
